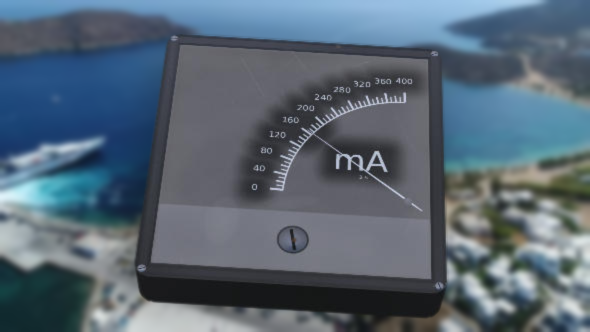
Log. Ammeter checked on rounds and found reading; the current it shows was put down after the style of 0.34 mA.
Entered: 160 mA
